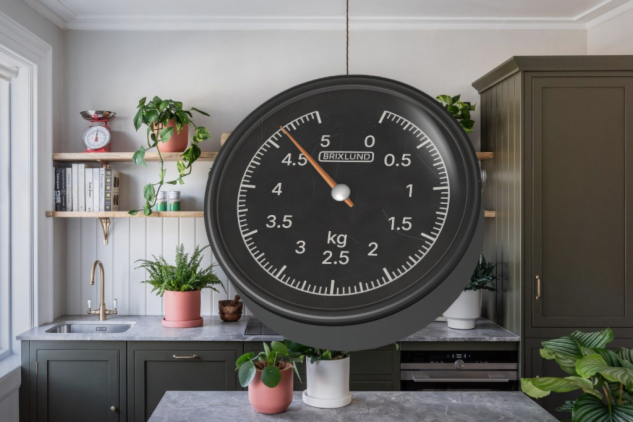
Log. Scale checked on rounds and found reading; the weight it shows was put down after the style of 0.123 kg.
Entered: 4.65 kg
